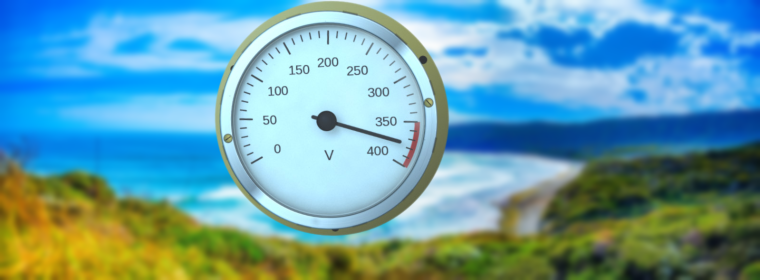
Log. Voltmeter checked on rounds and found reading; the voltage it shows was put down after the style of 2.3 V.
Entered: 375 V
